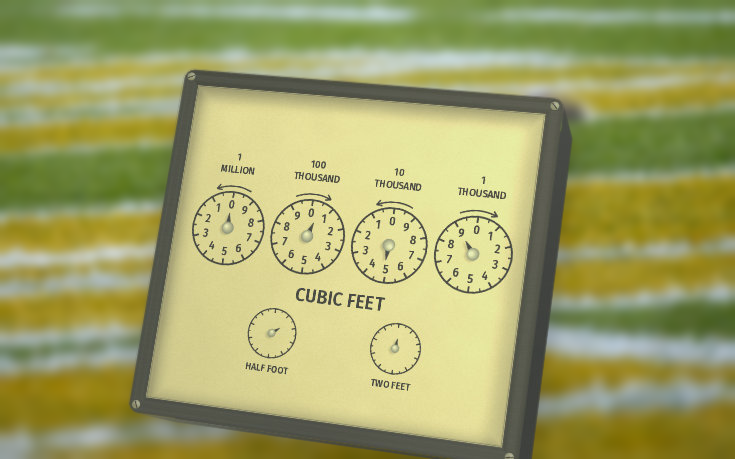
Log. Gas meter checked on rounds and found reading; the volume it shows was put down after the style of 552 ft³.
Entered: 4900 ft³
